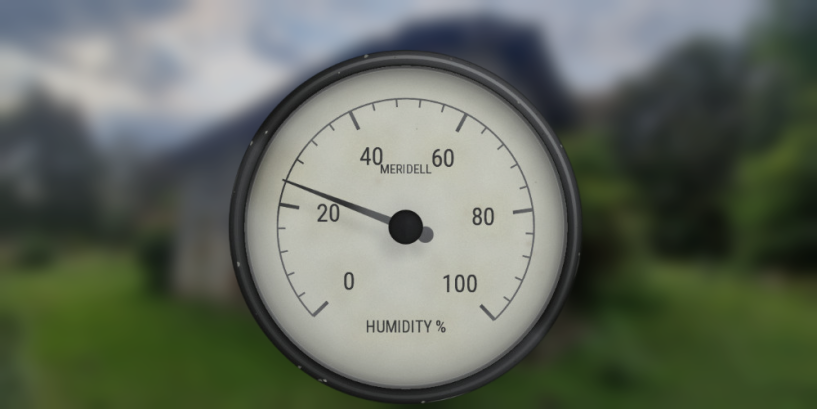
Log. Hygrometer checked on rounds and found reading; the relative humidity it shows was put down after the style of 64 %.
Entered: 24 %
